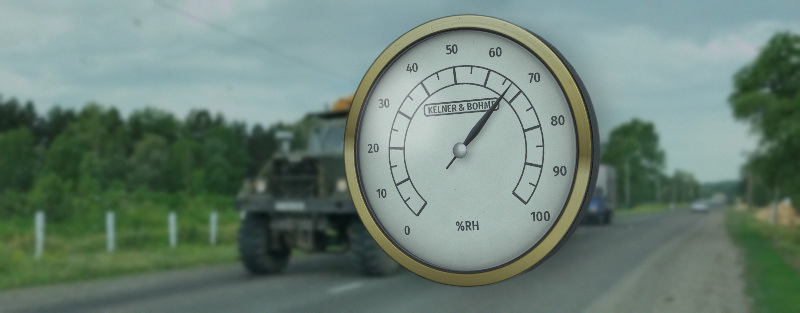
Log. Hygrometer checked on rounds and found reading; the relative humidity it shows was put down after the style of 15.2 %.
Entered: 67.5 %
